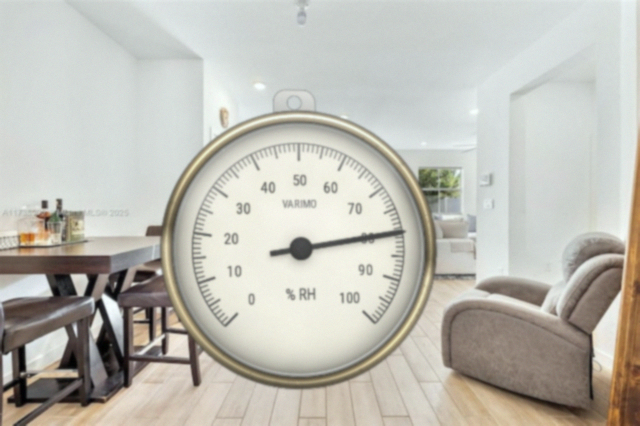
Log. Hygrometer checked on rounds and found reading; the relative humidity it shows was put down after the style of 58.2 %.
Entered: 80 %
